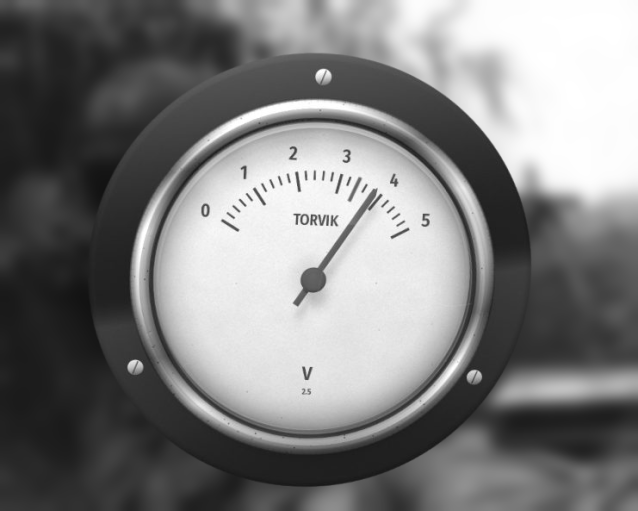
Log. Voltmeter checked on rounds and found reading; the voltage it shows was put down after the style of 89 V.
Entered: 3.8 V
